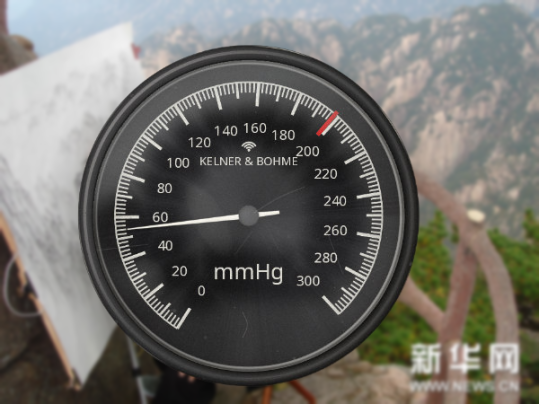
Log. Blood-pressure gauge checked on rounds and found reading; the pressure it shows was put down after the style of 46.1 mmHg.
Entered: 54 mmHg
